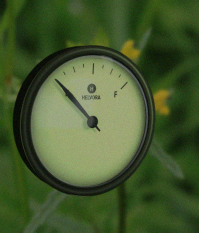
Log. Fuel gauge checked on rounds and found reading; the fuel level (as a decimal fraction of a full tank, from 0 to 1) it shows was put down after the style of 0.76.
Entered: 0
